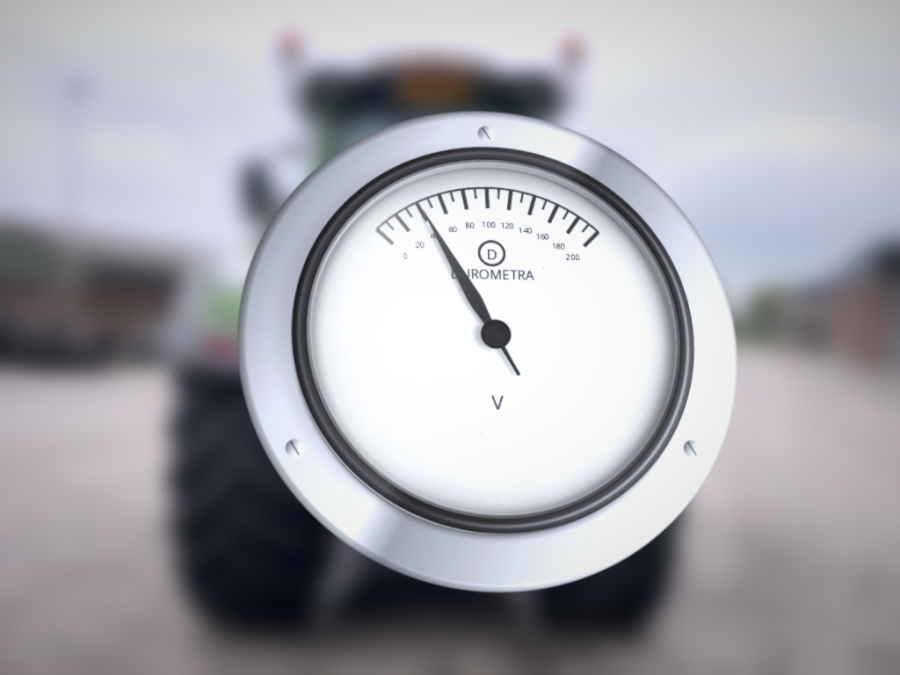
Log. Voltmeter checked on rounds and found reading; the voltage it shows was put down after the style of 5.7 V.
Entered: 40 V
